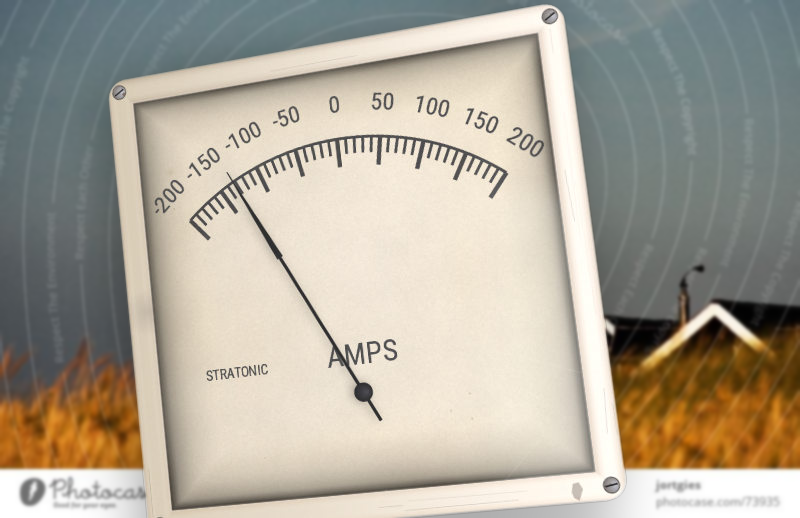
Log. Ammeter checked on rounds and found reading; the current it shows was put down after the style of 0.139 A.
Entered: -130 A
